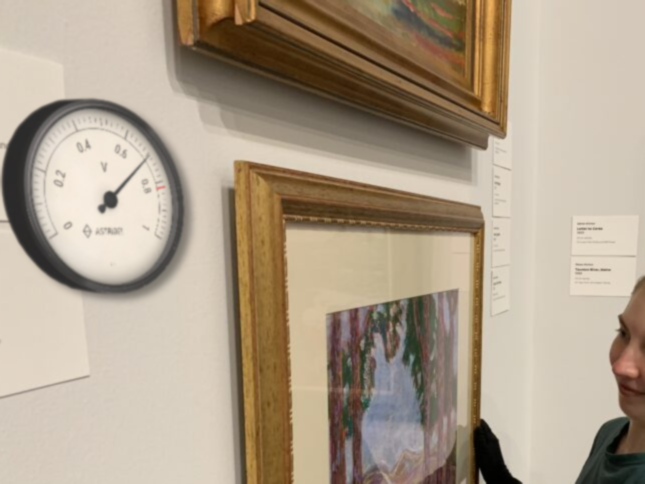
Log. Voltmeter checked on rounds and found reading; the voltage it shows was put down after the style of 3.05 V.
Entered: 0.7 V
